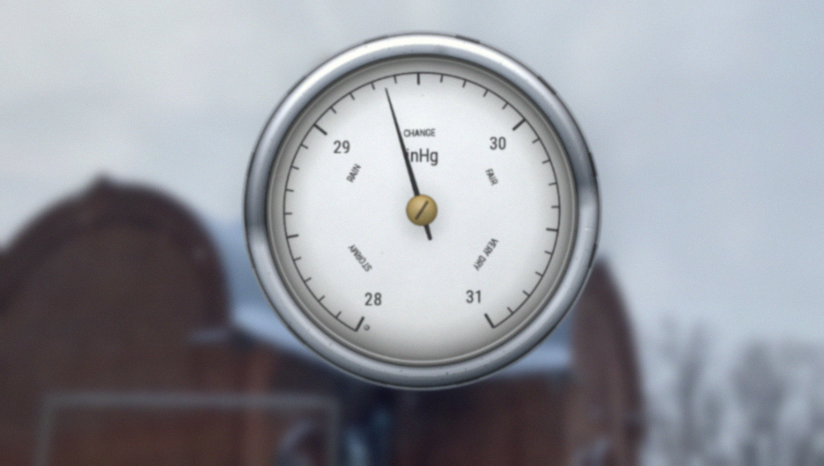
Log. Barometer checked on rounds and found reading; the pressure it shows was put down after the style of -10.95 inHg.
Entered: 29.35 inHg
